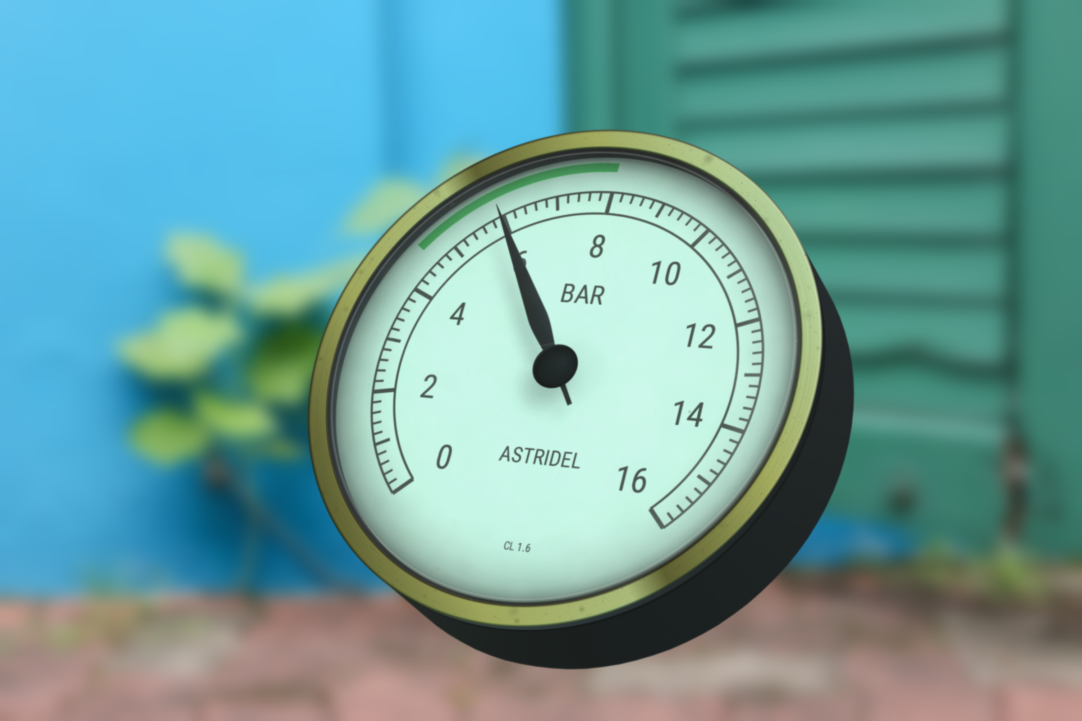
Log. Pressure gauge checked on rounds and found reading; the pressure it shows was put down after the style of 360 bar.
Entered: 6 bar
